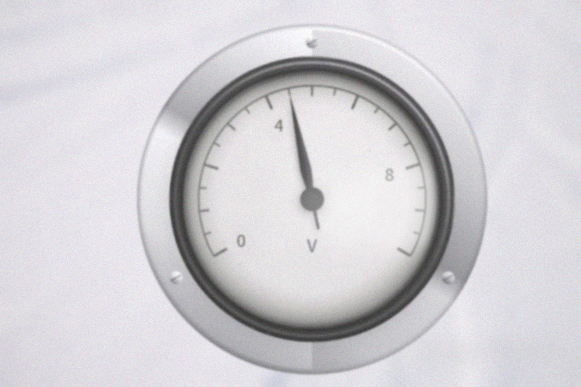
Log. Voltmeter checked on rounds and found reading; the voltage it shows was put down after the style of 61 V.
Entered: 4.5 V
